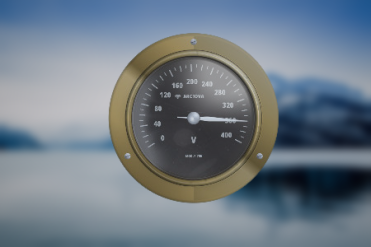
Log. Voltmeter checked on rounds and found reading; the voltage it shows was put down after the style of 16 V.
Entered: 360 V
